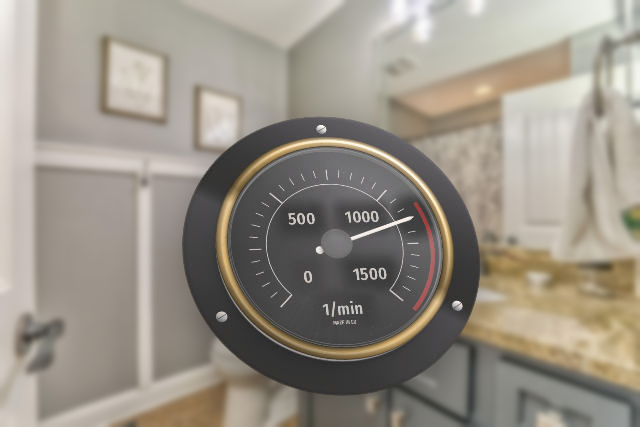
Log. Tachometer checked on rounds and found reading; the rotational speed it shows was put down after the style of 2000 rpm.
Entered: 1150 rpm
